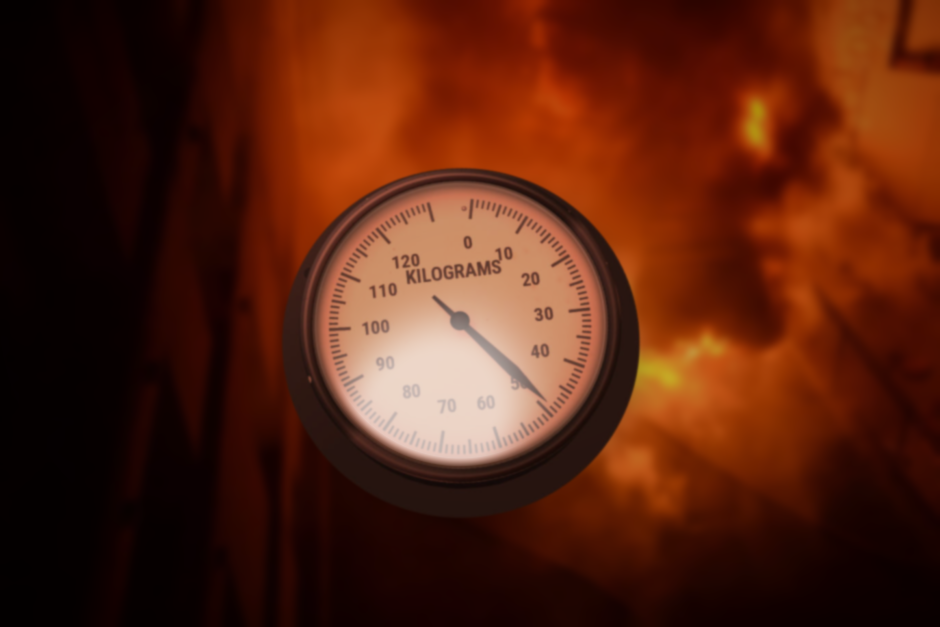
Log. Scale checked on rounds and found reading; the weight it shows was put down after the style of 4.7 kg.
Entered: 49 kg
